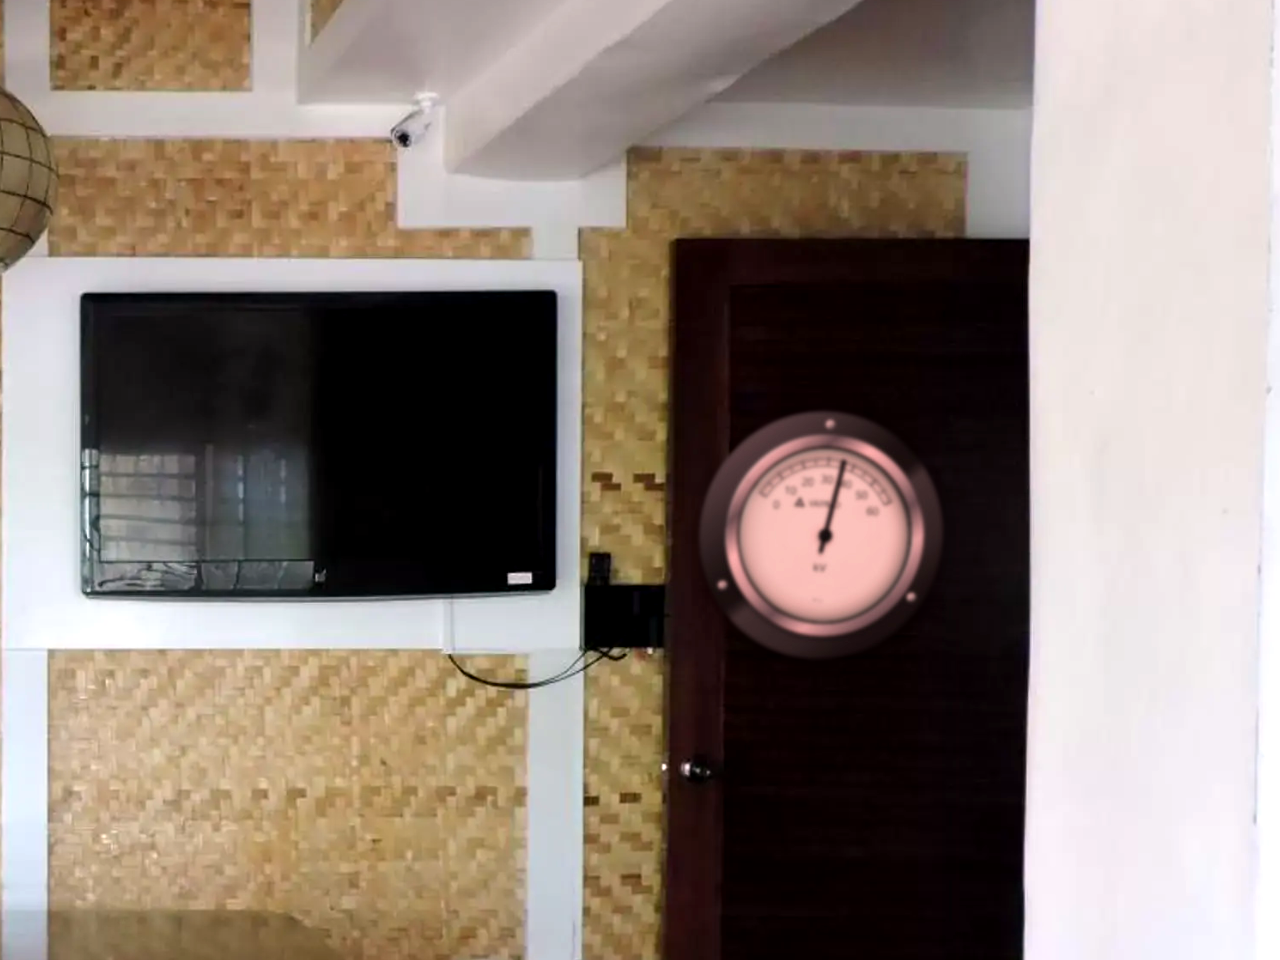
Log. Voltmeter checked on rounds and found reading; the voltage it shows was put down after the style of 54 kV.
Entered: 35 kV
